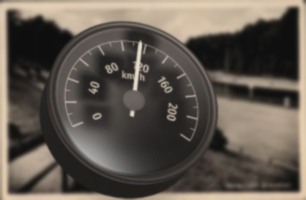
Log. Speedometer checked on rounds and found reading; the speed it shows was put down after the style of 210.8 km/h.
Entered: 115 km/h
